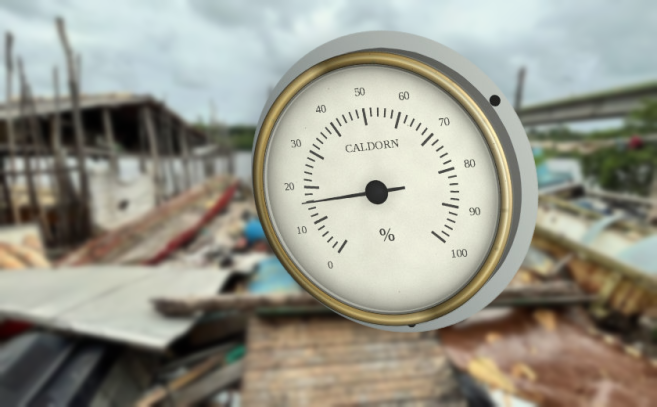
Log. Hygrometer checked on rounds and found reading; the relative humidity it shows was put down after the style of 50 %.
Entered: 16 %
